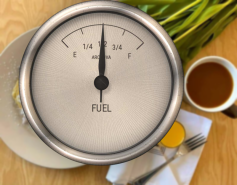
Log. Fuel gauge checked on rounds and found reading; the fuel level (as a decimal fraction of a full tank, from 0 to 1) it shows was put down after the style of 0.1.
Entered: 0.5
